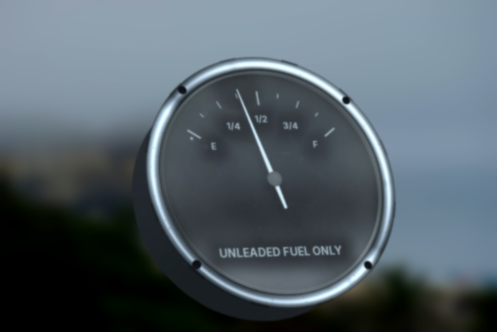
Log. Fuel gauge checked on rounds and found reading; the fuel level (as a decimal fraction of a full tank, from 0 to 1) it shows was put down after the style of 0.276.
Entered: 0.375
